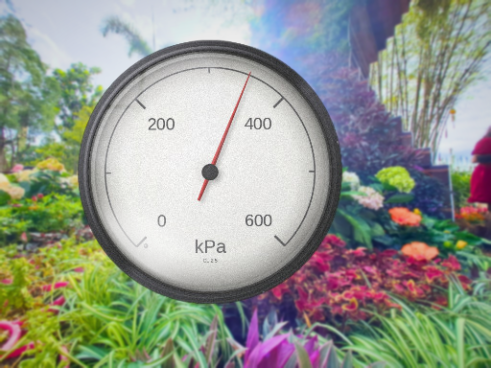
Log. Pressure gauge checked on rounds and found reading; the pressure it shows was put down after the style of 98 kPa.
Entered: 350 kPa
